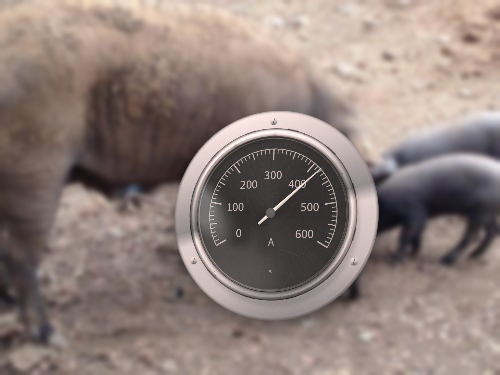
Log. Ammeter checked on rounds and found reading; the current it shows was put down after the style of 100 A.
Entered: 420 A
